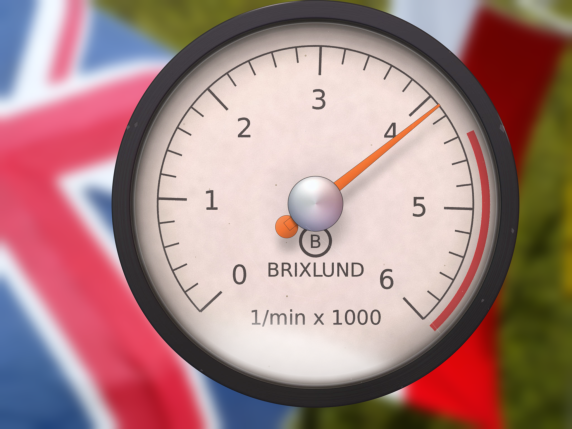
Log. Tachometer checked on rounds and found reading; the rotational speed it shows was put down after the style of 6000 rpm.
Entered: 4100 rpm
